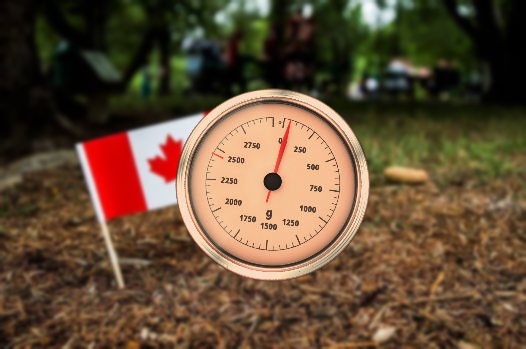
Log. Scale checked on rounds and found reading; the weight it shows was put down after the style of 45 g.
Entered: 50 g
